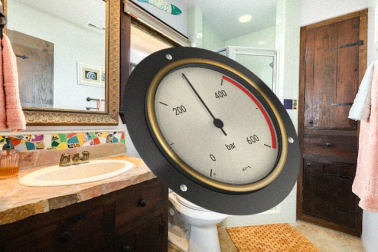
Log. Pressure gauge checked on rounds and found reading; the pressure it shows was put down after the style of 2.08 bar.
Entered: 300 bar
